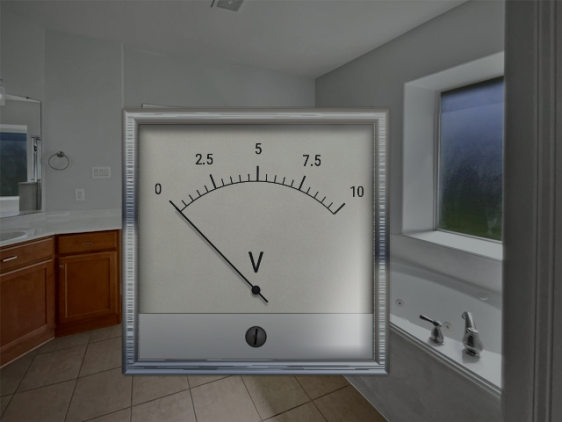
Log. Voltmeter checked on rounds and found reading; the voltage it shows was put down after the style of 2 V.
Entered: 0 V
